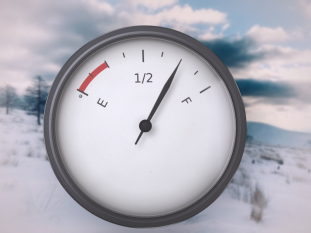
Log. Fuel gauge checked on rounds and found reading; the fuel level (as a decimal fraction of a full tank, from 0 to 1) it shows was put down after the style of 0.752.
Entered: 0.75
